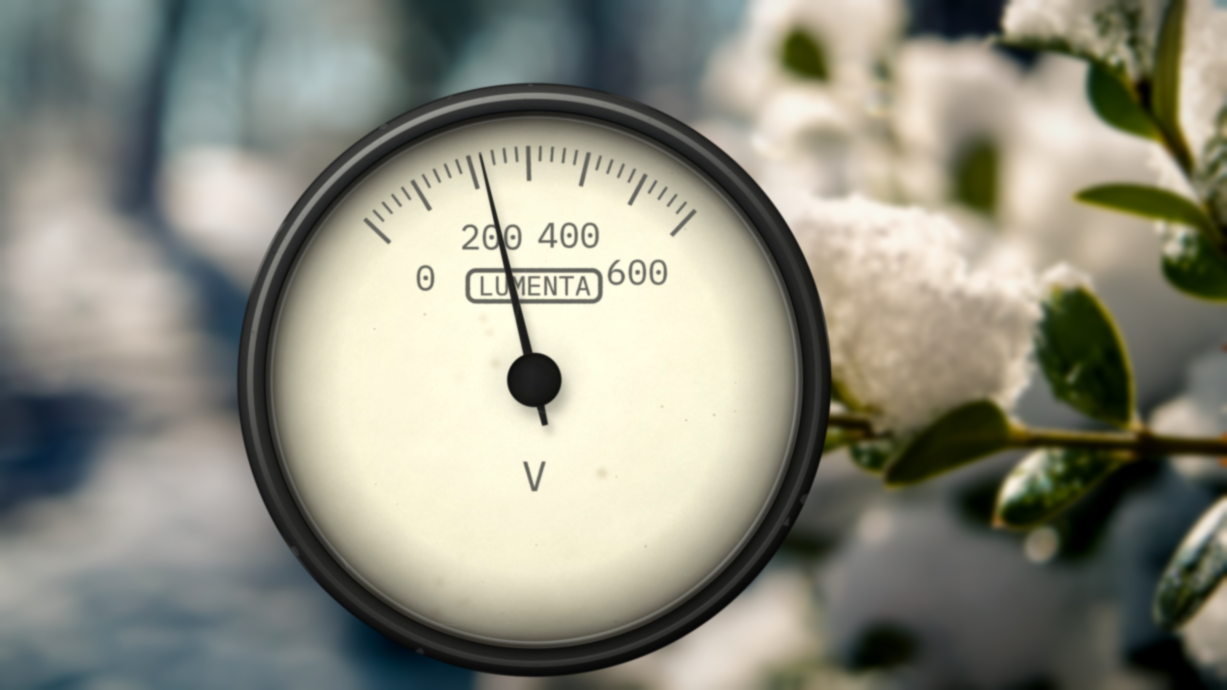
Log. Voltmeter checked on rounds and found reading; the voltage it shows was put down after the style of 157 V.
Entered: 220 V
